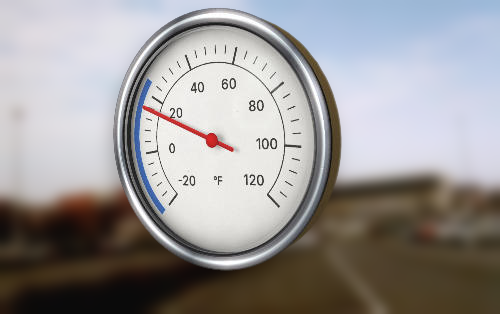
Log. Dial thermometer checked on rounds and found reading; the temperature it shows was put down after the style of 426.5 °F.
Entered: 16 °F
